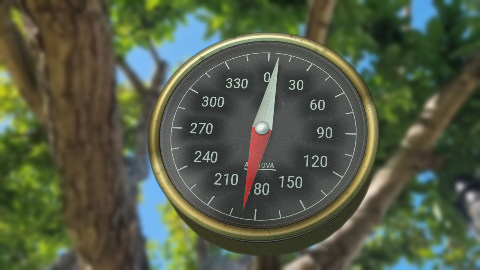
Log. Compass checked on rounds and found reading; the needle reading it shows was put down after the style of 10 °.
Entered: 187.5 °
